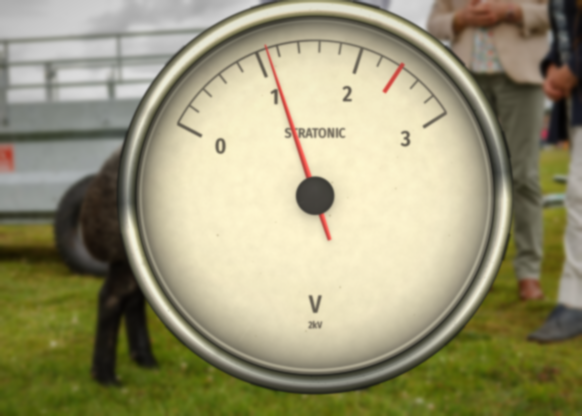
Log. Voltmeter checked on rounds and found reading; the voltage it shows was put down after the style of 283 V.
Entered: 1.1 V
